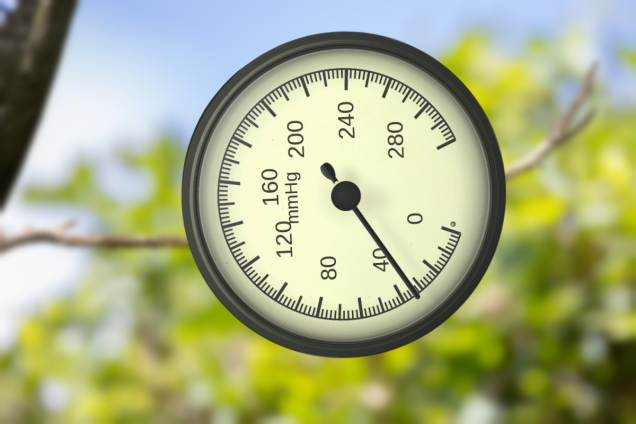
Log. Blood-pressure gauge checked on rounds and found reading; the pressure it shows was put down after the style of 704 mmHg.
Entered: 34 mmHg
